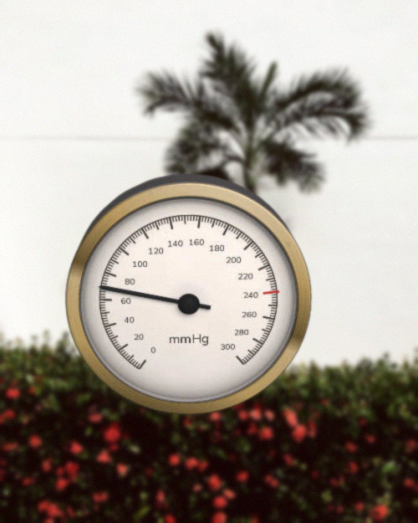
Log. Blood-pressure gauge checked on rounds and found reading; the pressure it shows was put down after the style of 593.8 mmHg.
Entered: 70 mmHg
